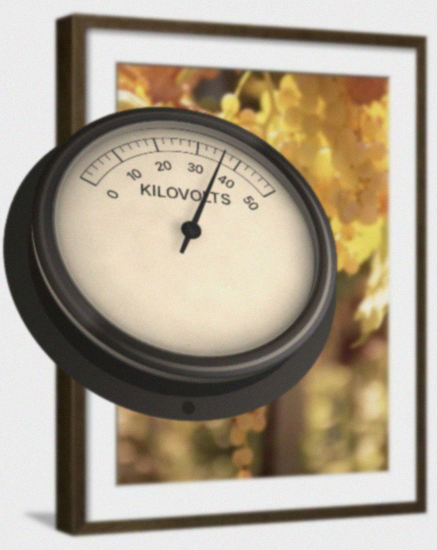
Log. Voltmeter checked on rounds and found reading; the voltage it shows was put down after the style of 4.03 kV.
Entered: 36 kV
